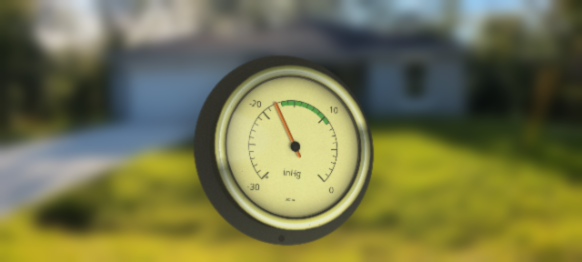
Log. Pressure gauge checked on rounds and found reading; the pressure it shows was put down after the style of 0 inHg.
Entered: -18 inHg
